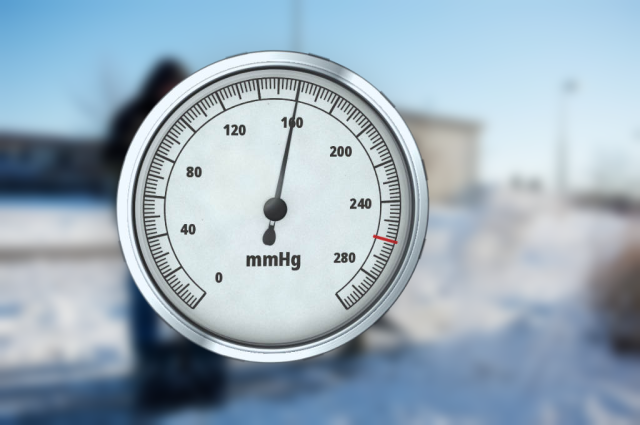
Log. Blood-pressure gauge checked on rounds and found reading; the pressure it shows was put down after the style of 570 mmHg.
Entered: 160 mmHg
